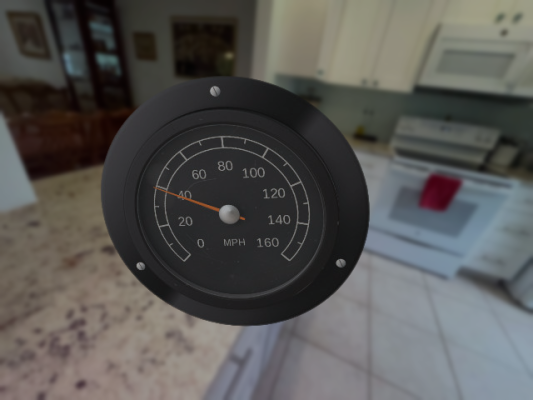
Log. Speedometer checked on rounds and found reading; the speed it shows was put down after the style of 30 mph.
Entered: 40 mph
